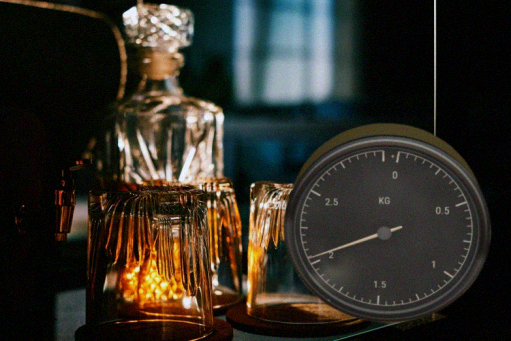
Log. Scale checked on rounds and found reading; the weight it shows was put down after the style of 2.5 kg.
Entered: 2.05 kg
